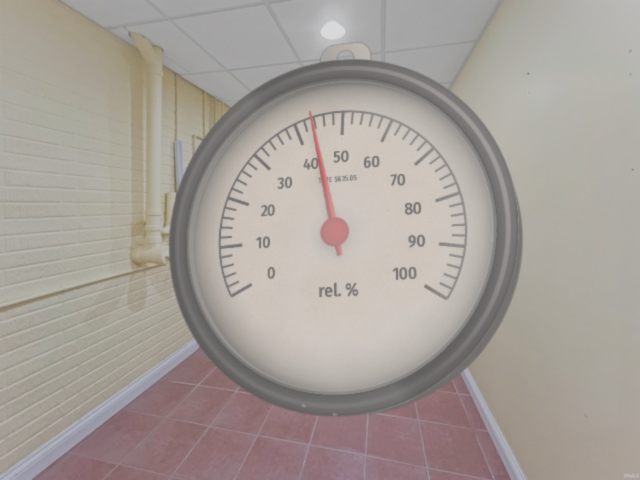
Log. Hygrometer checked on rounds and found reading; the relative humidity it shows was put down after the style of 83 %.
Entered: 44 %
